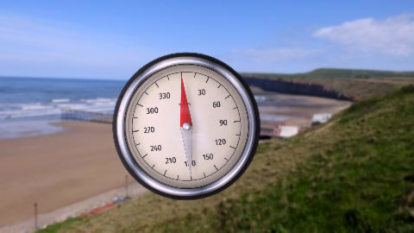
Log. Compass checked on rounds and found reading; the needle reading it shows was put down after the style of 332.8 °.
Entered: 0 °
